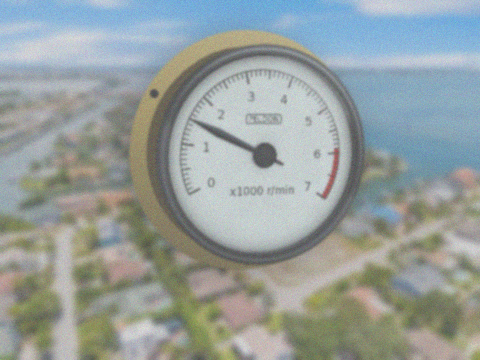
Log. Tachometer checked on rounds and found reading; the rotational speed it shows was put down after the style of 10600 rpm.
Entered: 1500 rpm
